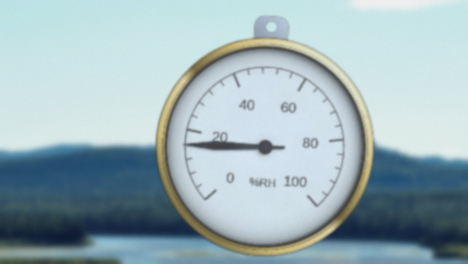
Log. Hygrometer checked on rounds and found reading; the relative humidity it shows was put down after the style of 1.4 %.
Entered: 16 %
